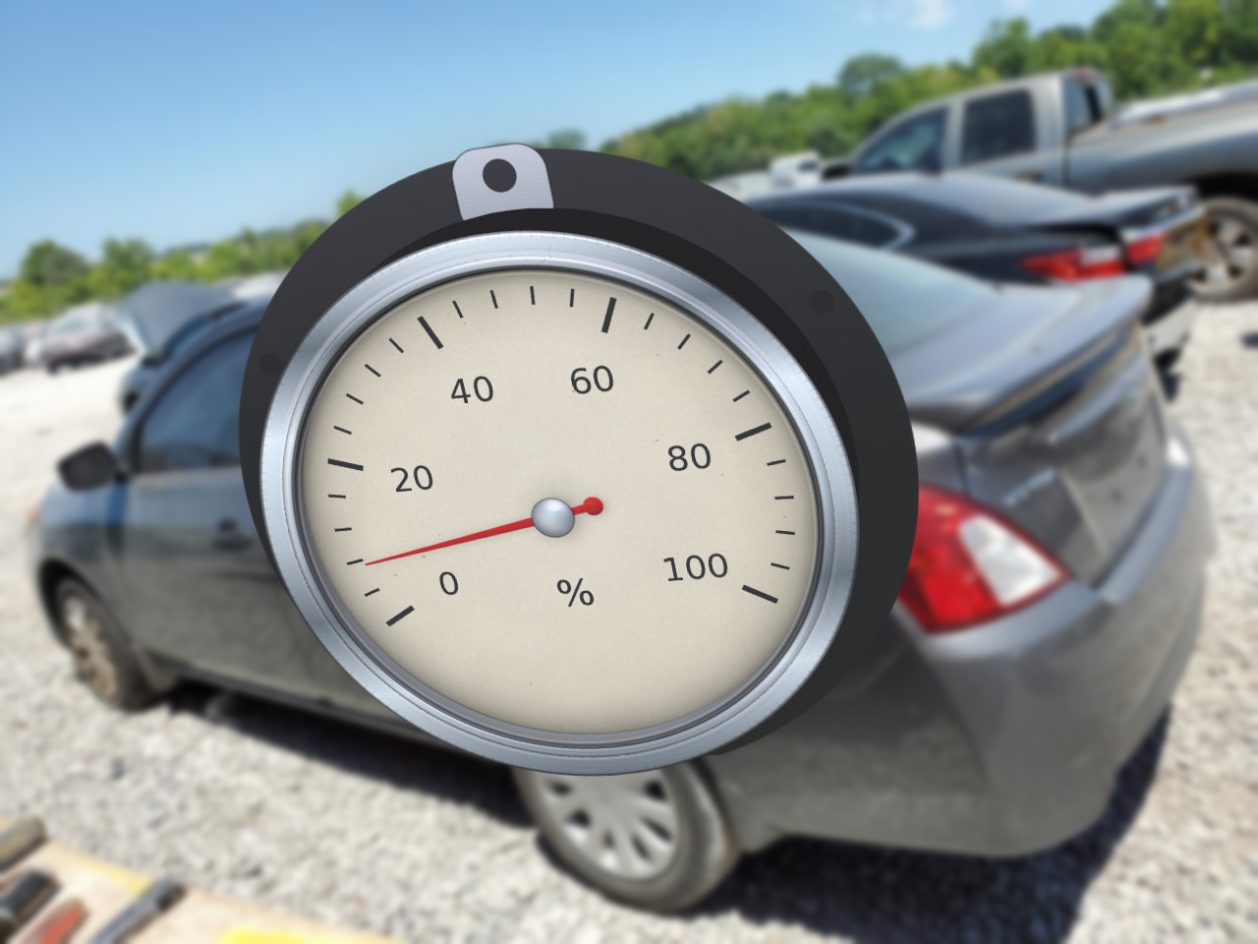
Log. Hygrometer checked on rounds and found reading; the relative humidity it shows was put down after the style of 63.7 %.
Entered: 8 %
